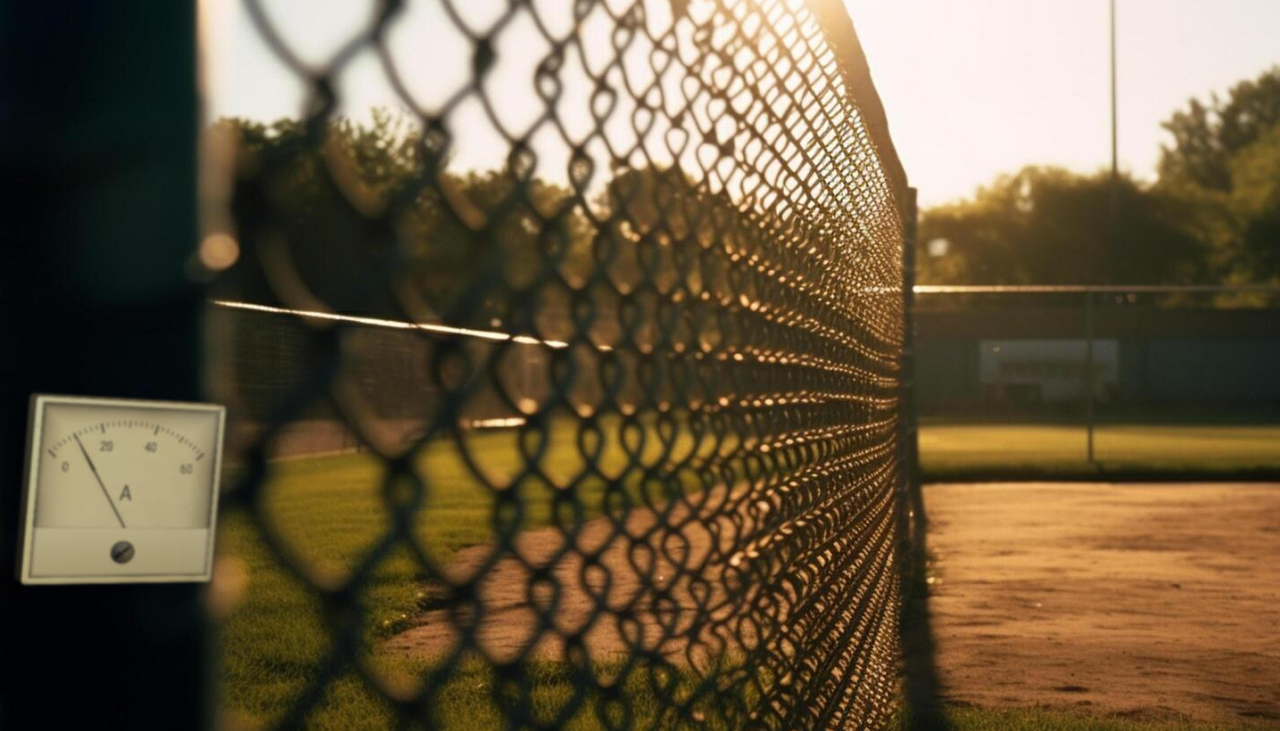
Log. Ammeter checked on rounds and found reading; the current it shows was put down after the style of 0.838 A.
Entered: 10 A
